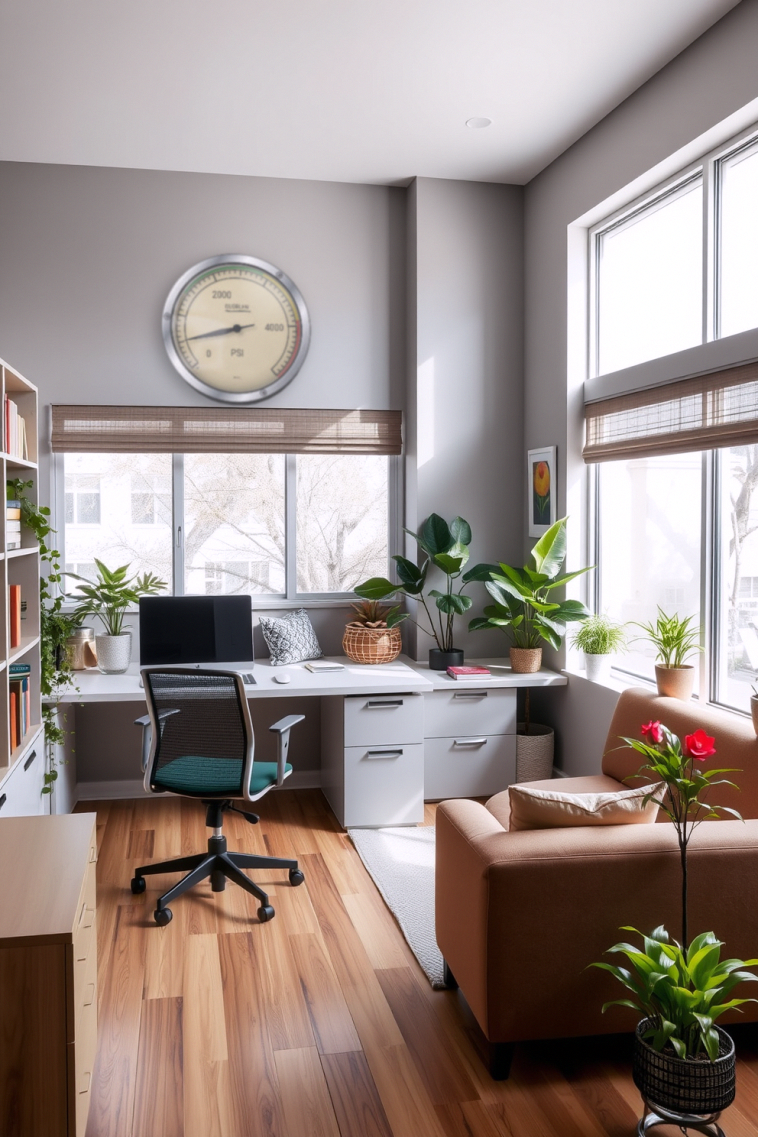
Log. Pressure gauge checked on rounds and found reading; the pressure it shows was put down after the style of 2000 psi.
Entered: 500 psi
